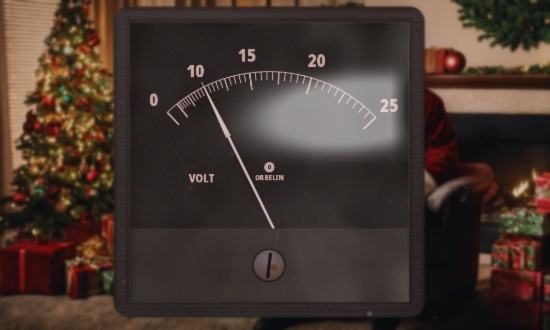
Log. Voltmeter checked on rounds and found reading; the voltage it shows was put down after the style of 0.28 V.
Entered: 10 V
